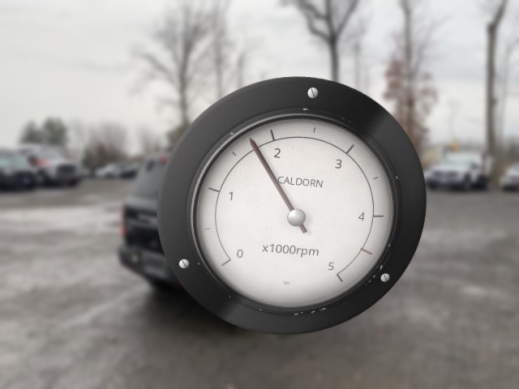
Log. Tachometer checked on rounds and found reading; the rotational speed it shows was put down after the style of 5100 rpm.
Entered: 1750 rpm
